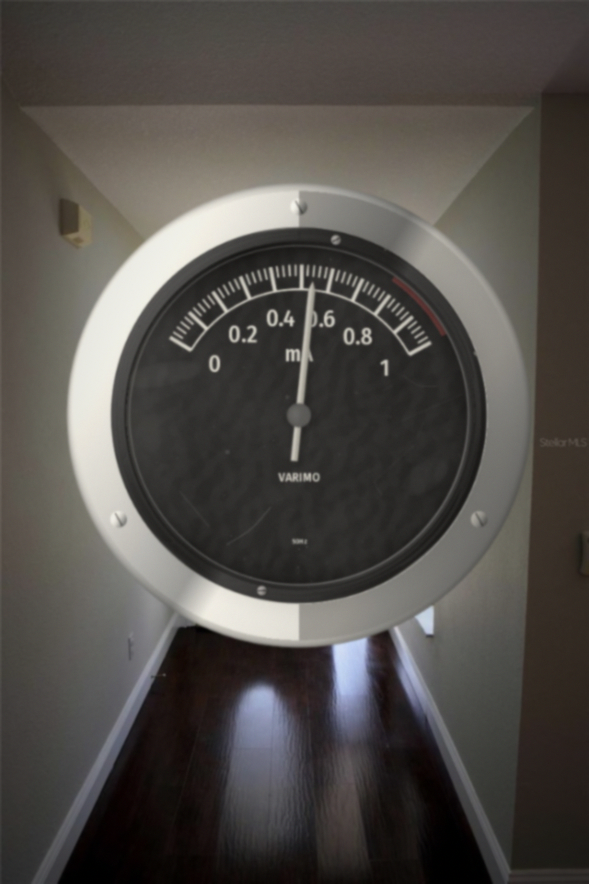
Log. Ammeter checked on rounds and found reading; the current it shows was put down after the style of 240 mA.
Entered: 0.54 mA
